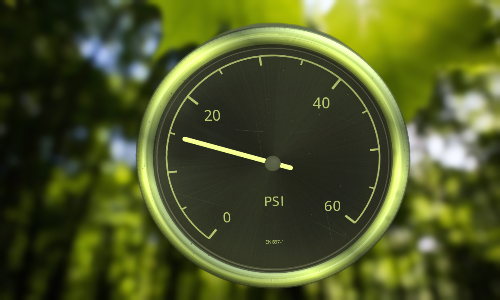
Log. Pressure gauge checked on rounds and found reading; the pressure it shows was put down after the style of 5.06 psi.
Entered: 15 psi
